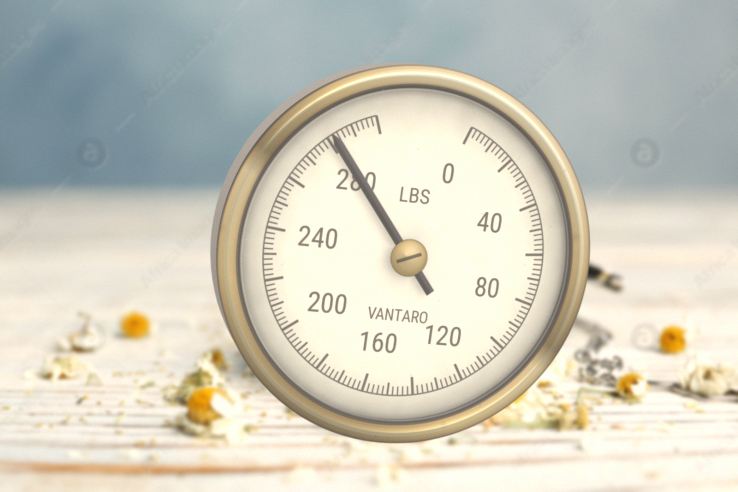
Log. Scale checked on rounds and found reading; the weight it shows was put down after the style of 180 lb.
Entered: 282 lb
